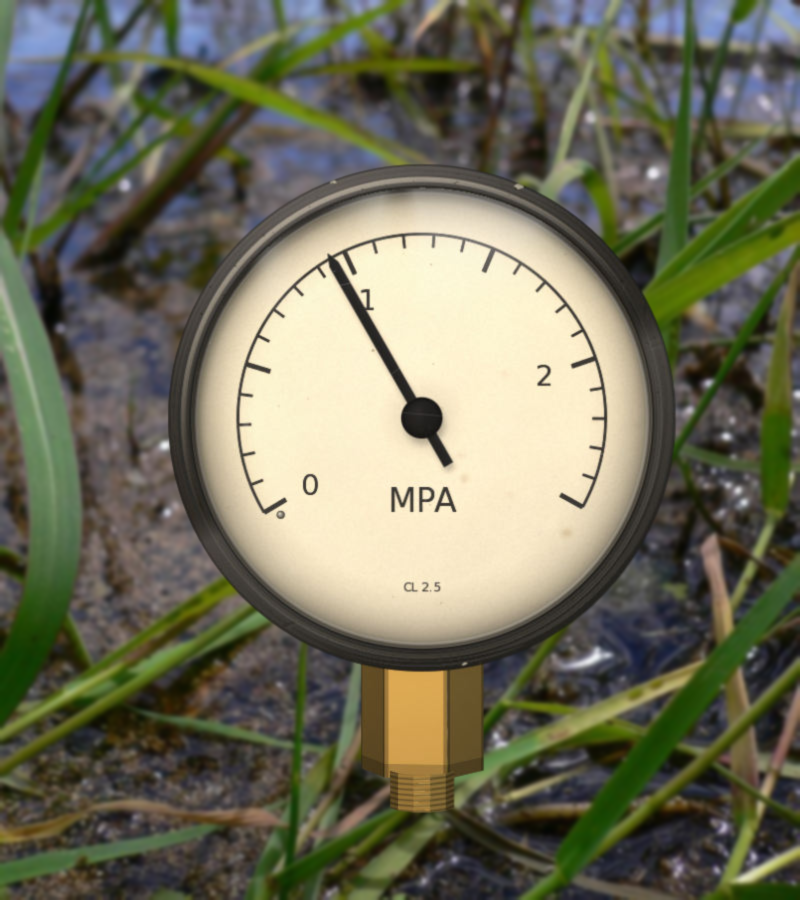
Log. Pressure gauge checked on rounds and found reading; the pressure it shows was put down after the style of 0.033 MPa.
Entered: 0.95 MPa
